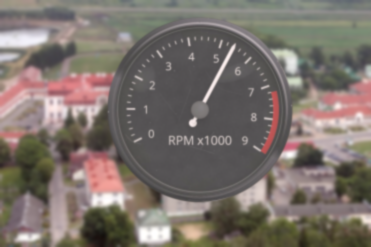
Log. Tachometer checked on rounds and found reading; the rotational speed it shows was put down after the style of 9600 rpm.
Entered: 5400 rpm
